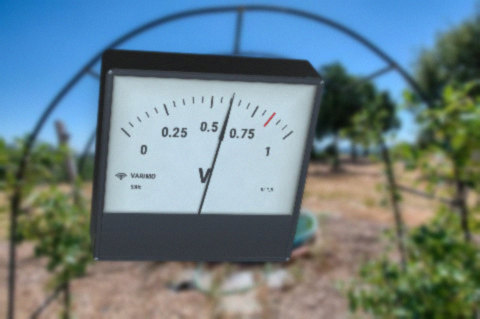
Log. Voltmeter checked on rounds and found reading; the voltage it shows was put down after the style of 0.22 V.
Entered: 0.6 V
